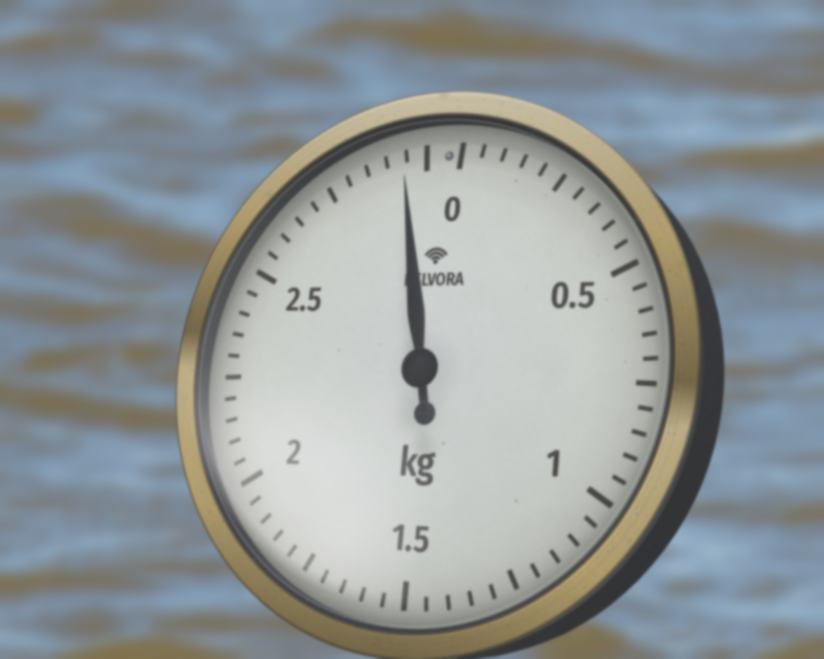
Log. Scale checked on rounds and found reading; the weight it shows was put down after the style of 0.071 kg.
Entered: 2.95 kg
